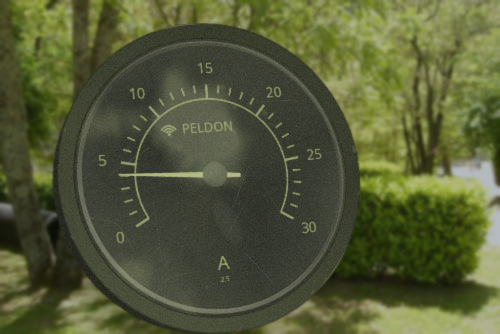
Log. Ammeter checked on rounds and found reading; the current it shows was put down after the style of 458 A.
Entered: 4 A
